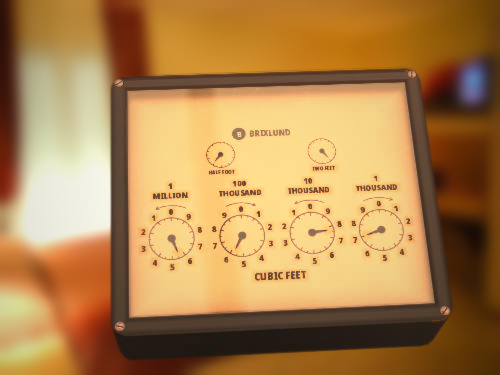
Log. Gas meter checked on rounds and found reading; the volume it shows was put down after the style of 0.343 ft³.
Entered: 557700 ft³
